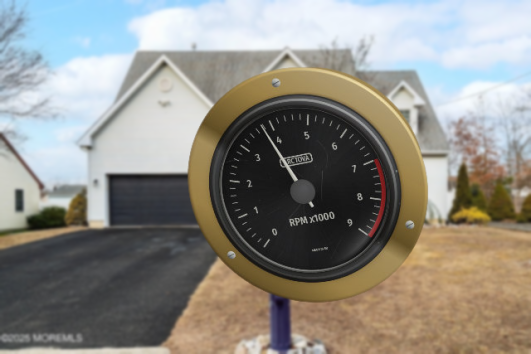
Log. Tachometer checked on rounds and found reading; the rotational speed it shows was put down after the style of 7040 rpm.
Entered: 3800 rpm
